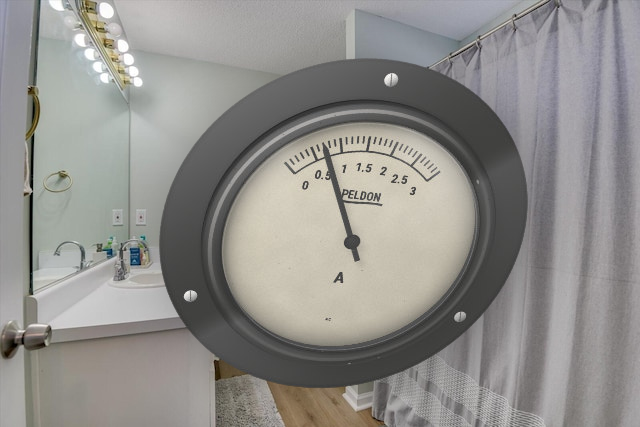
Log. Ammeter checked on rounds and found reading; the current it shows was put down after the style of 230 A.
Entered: 0.7 A
